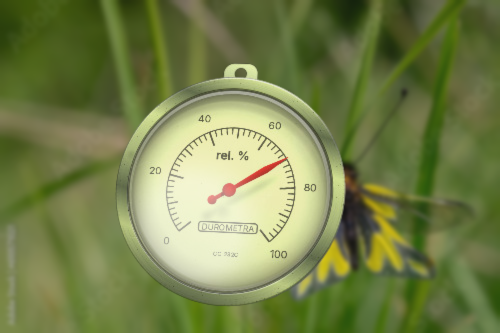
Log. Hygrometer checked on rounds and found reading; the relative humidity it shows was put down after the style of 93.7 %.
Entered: 70 %
